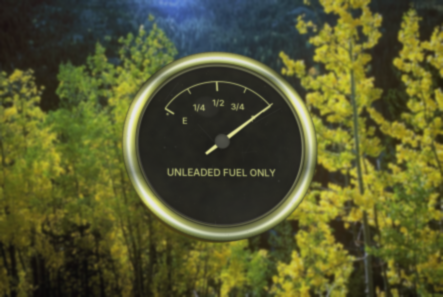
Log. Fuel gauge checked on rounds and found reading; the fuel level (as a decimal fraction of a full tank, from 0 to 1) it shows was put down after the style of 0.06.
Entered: 1
